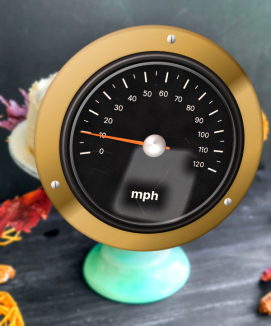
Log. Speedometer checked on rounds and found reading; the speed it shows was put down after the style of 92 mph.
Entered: 10 mph
